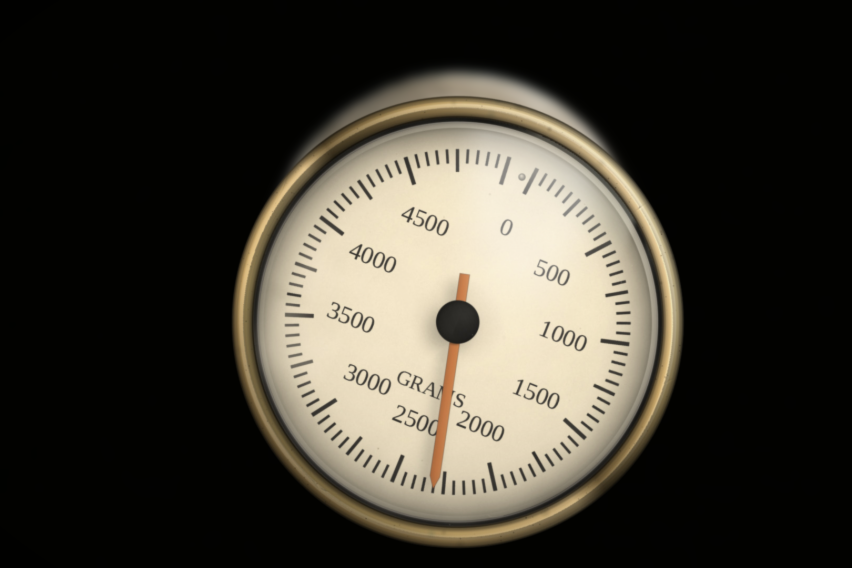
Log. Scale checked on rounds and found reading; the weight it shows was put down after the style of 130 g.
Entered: 2300 g
